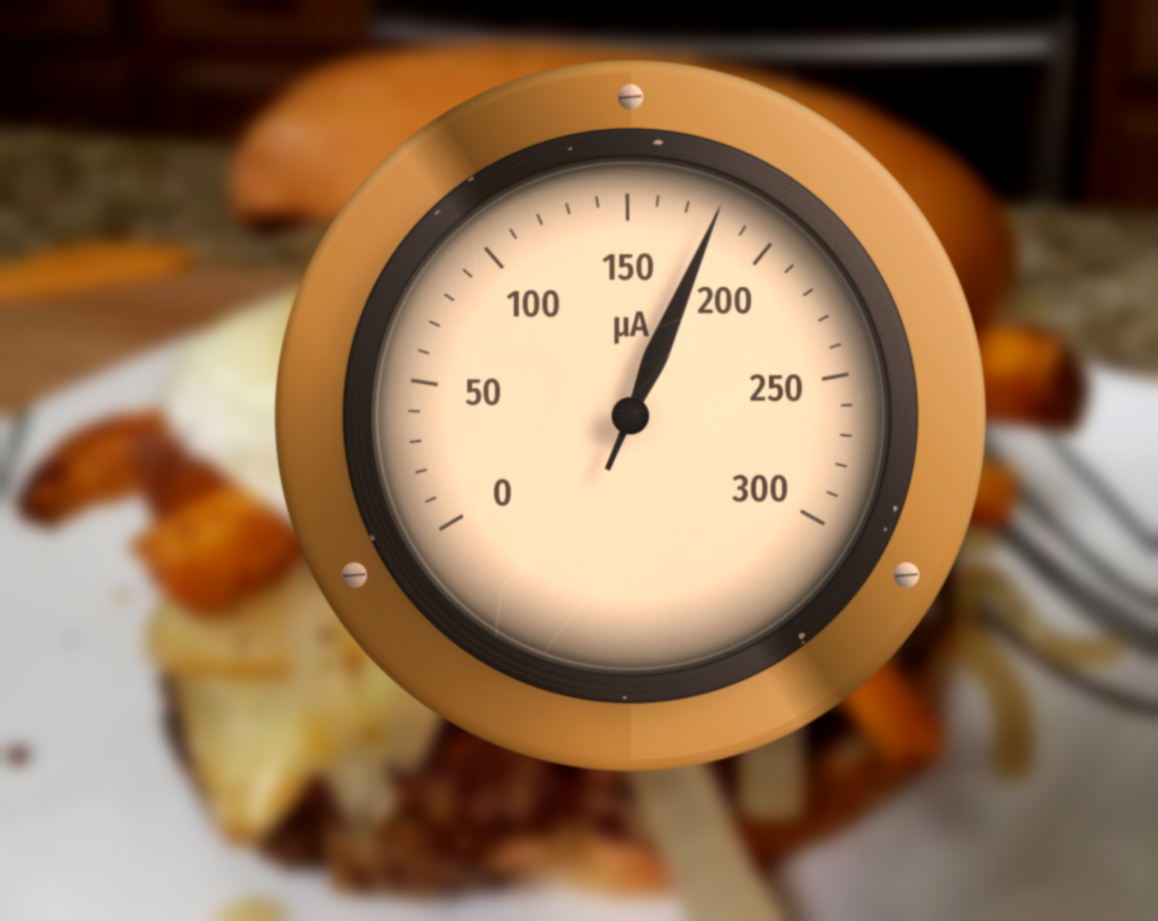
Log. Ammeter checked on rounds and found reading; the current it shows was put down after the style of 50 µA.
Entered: 180 µA
